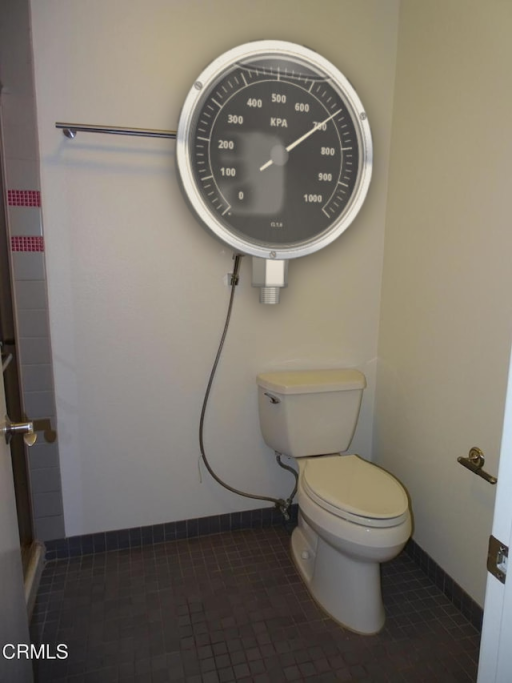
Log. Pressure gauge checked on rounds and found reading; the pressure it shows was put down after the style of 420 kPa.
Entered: 700 kPa
